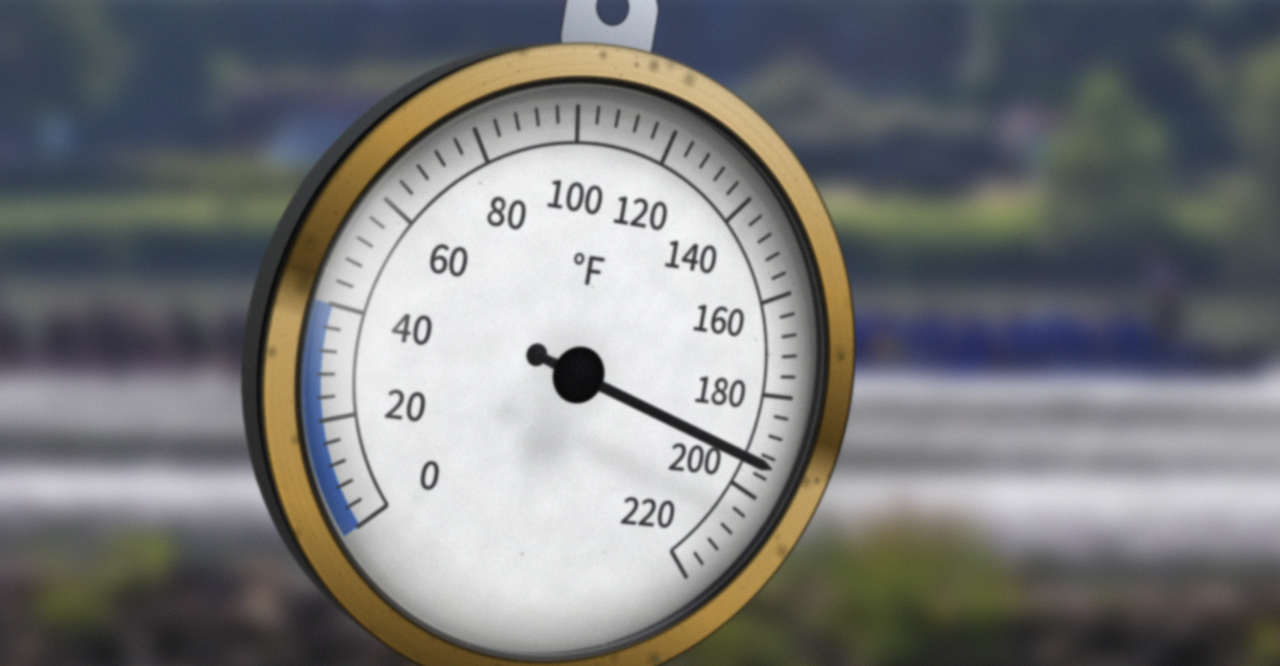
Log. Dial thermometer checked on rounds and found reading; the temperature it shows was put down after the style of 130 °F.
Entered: 194 °F
